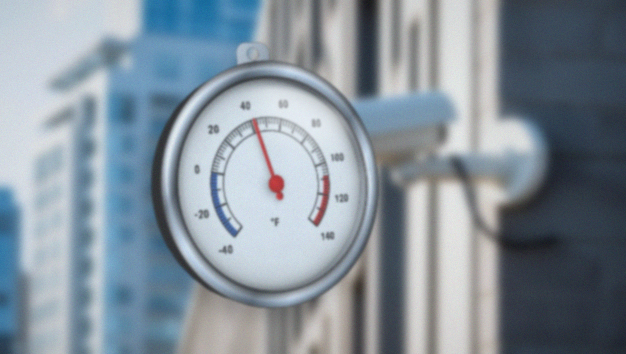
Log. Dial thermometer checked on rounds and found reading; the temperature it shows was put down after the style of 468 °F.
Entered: 40 °F
